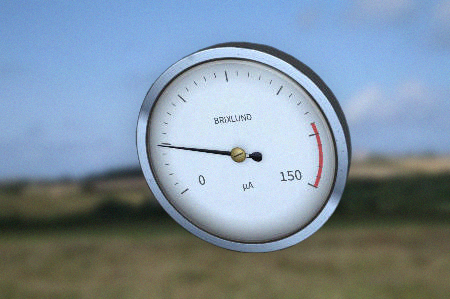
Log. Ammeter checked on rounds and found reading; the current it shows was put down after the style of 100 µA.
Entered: 25 µA
